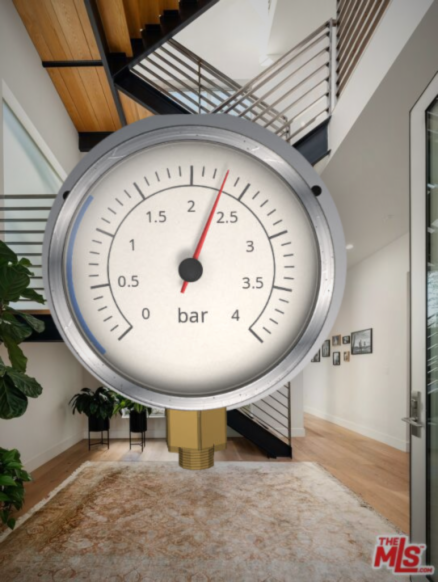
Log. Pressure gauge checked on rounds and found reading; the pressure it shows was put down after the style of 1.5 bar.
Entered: 2.3 bar
